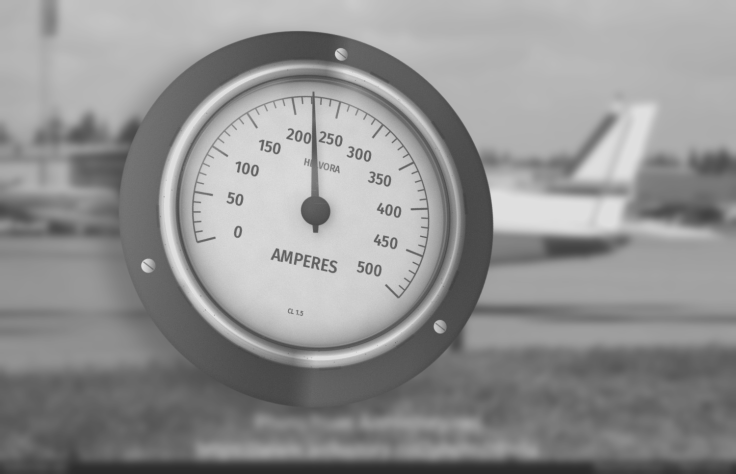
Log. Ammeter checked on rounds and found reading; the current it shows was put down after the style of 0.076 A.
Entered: 220 A
